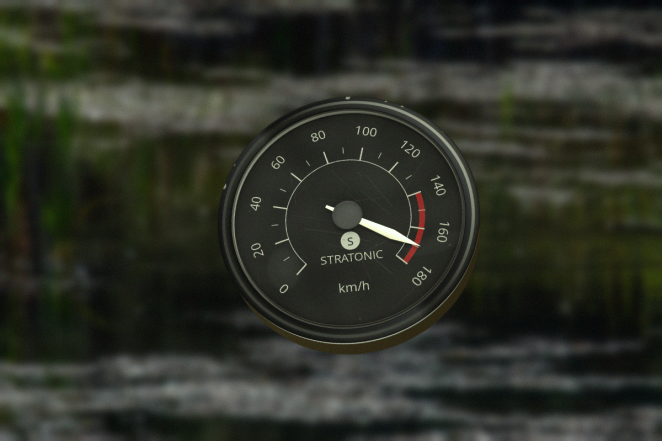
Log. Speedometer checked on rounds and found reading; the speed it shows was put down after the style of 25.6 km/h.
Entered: 170 km/h
